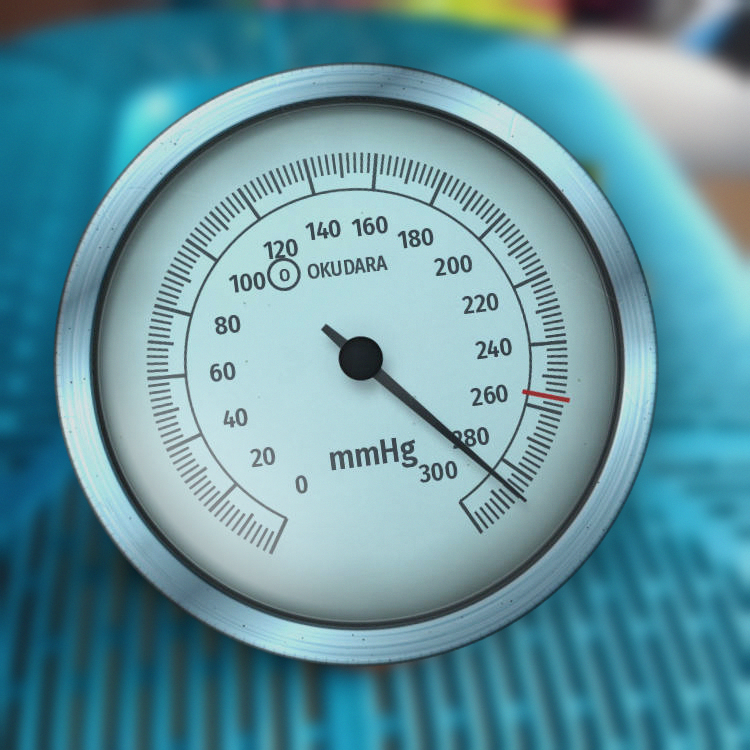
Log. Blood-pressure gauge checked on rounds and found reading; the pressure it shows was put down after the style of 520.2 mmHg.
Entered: 286 mmHg
